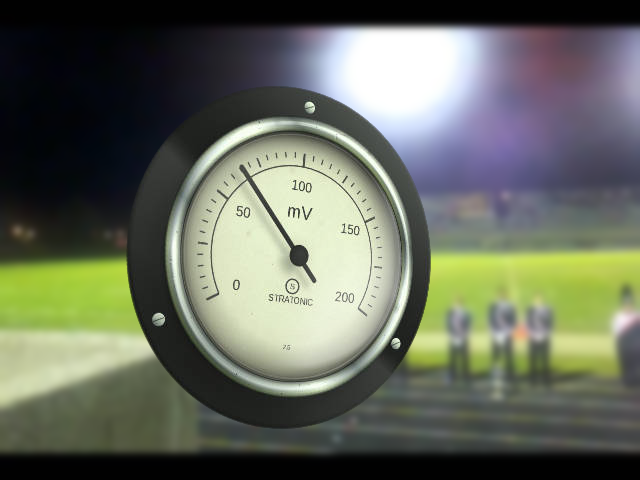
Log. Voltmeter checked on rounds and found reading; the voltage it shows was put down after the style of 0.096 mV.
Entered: 65 mV
